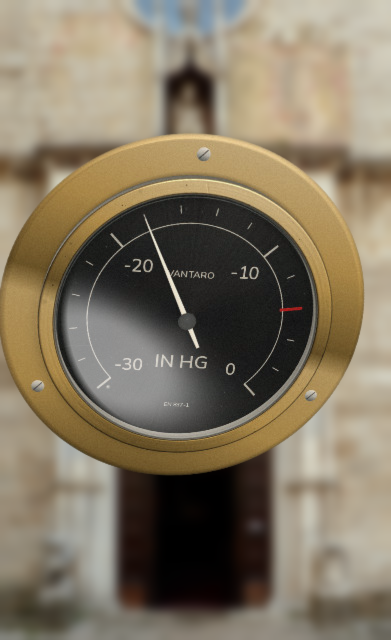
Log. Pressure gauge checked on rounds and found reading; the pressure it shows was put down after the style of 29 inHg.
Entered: -18 inHg
